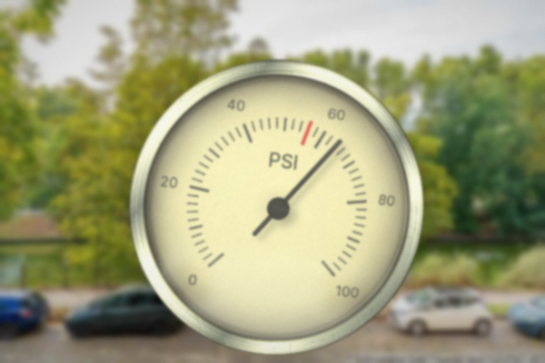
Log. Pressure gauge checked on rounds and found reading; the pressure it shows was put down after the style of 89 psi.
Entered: 64 psi
